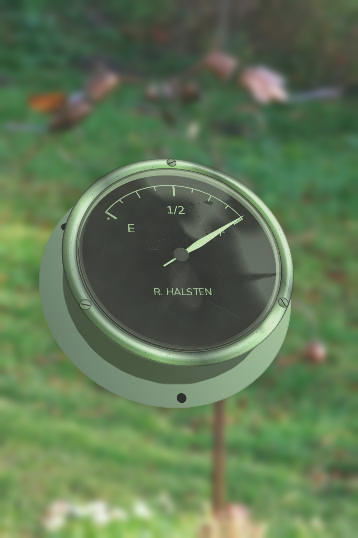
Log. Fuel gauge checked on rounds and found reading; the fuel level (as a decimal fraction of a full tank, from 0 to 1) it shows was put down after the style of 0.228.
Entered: 1
